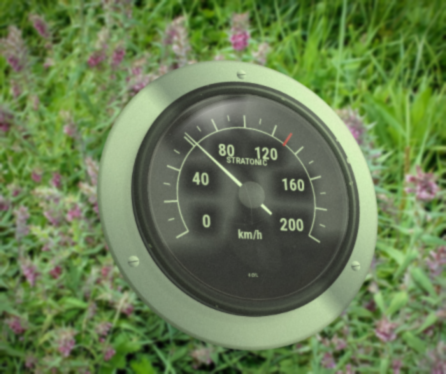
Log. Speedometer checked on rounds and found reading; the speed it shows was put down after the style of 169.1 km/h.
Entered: 60 km/h
